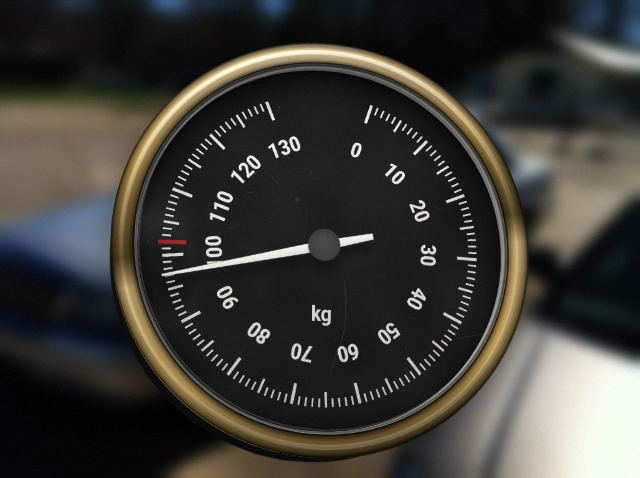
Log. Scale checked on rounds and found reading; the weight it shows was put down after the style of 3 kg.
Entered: 97 kg
